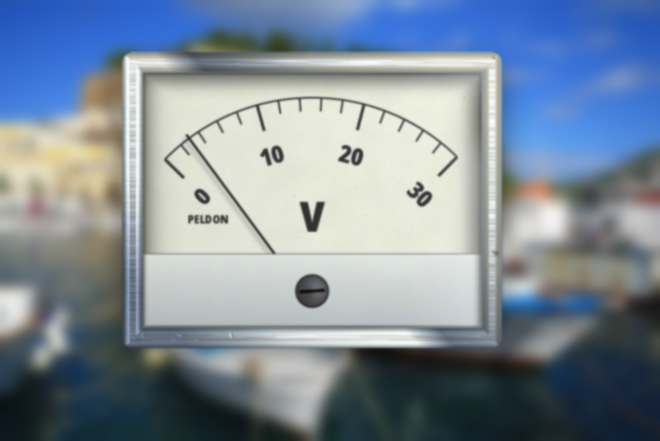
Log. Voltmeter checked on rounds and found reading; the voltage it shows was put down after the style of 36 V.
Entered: 3 V
